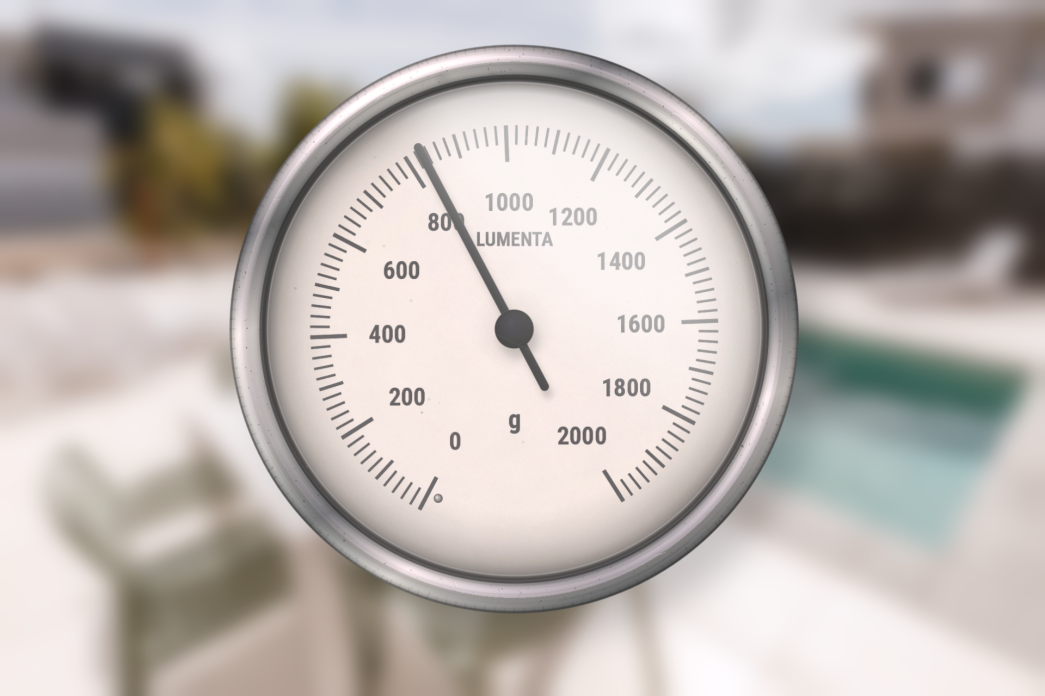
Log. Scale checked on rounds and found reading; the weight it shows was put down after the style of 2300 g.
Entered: 830 g
